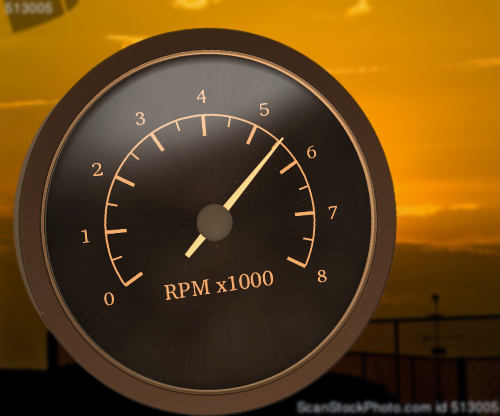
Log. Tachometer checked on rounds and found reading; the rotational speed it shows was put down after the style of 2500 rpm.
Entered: 5500 rpm
